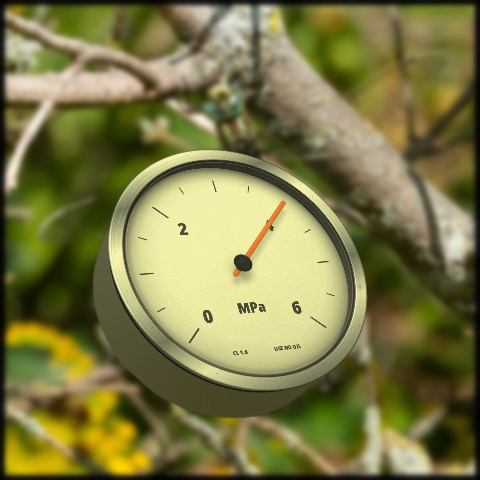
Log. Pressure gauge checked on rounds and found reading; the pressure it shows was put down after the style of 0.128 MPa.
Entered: 4 MPa
